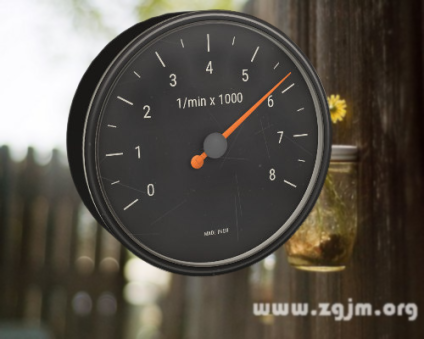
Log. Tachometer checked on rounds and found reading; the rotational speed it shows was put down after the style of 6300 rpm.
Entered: 5750 rpm
